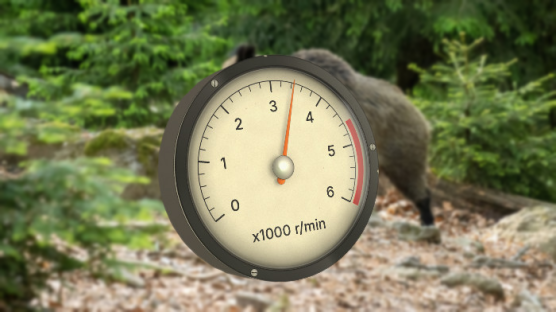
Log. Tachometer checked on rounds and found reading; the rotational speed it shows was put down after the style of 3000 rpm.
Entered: 3400 rpm
